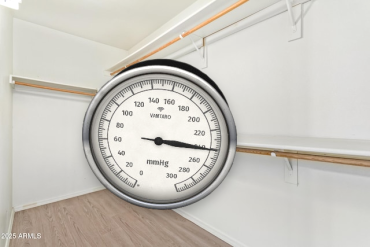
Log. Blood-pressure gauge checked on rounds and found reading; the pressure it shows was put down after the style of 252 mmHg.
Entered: 240 mmHg
